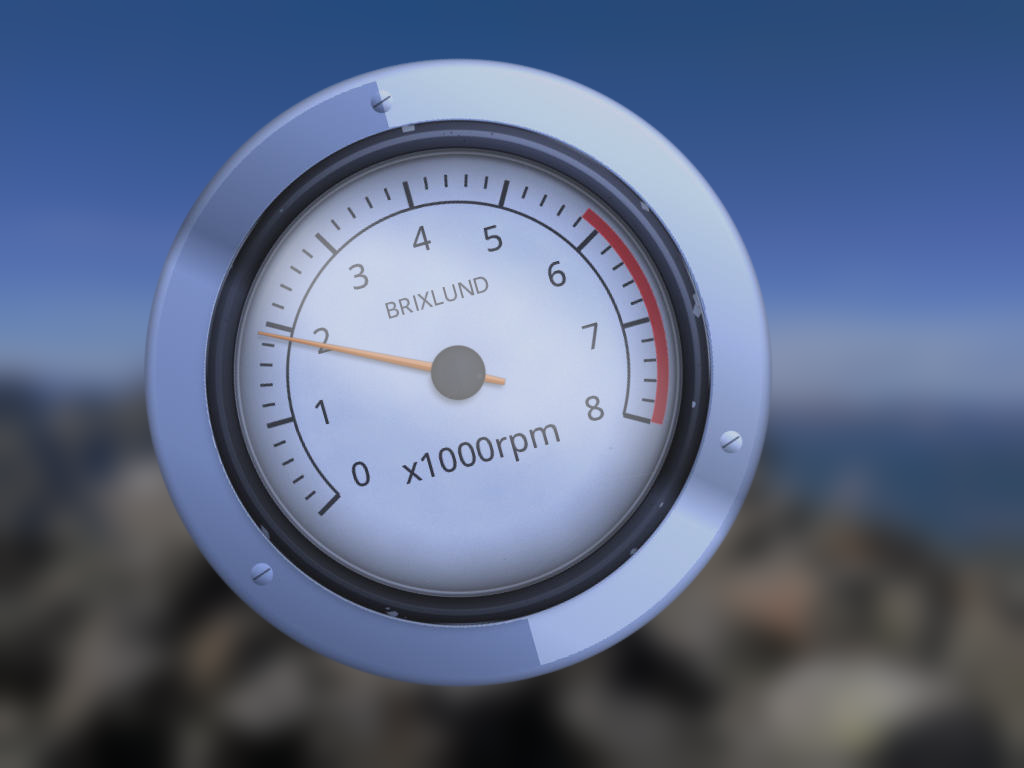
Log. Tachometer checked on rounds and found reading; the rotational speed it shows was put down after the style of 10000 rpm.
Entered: 1900 rpm
